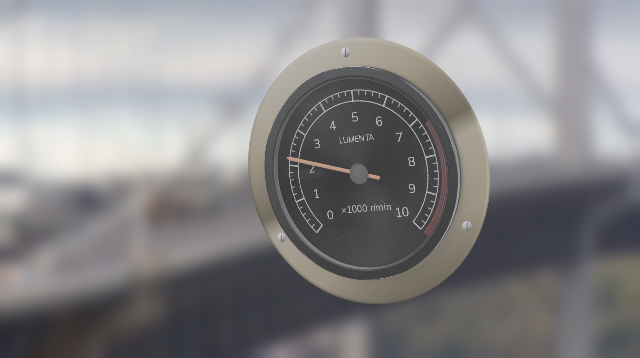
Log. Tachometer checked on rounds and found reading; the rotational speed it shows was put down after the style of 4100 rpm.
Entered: 2200 rpm
